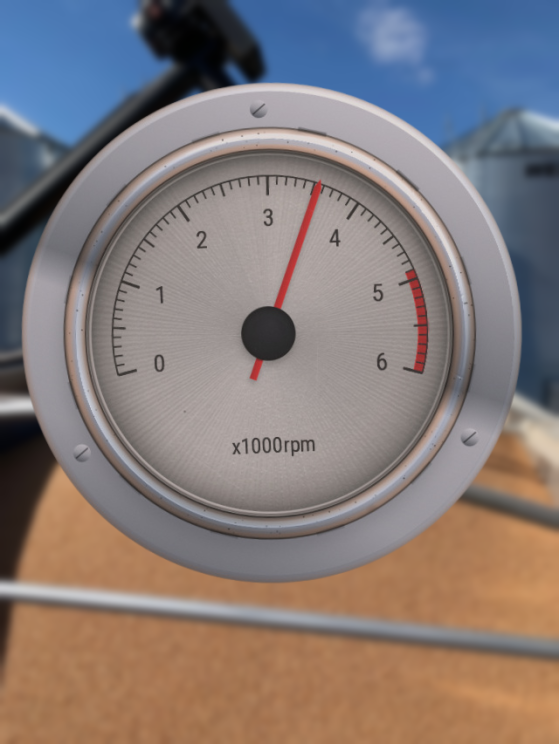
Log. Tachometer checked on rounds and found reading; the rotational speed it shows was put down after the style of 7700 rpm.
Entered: 3550 rpm
